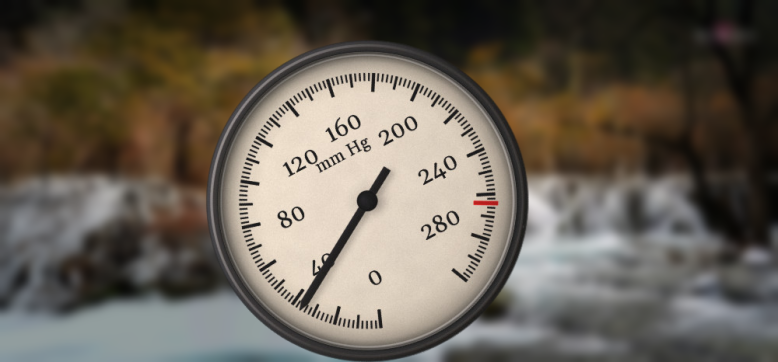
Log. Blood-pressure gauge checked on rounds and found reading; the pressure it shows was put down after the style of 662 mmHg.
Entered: 36 mmHg
